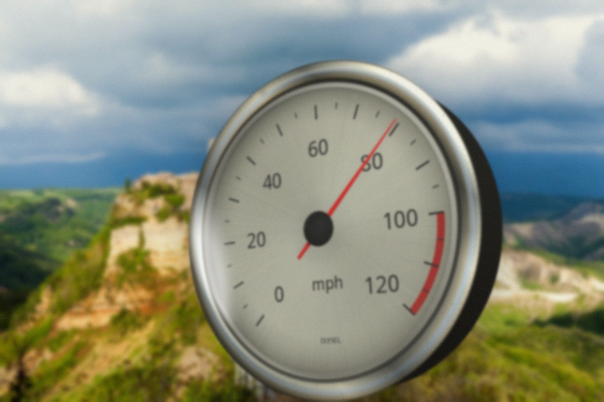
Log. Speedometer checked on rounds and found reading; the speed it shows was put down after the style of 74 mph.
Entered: 80 mph
